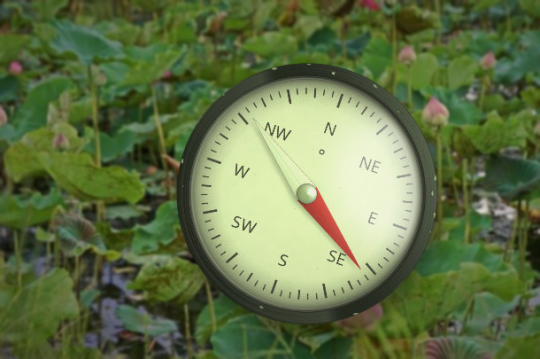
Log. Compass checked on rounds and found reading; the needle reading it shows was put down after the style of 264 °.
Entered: 125 °
